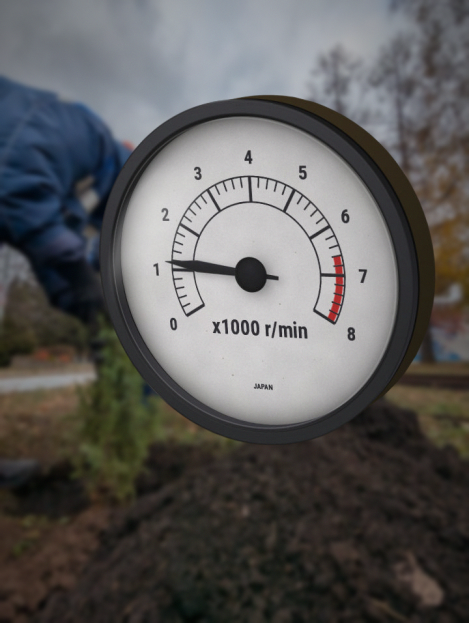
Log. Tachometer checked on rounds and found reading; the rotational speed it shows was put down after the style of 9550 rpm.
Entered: 1200 rpm
